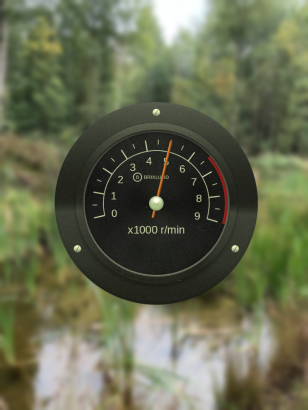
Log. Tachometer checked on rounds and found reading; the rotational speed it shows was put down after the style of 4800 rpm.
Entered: 5000 rpm
